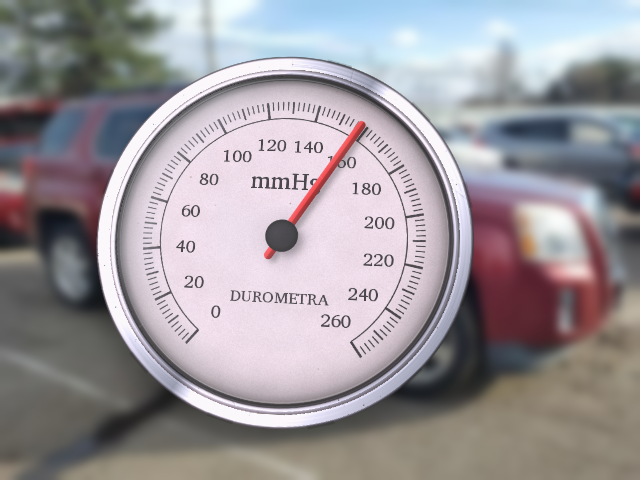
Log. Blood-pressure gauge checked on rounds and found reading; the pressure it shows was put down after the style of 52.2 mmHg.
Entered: 158 mmHg
